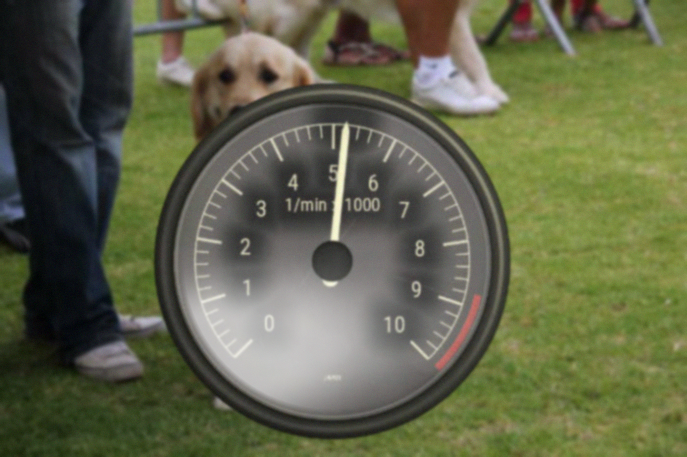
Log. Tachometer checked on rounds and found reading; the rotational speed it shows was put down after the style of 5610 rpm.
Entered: 5200 rpm
